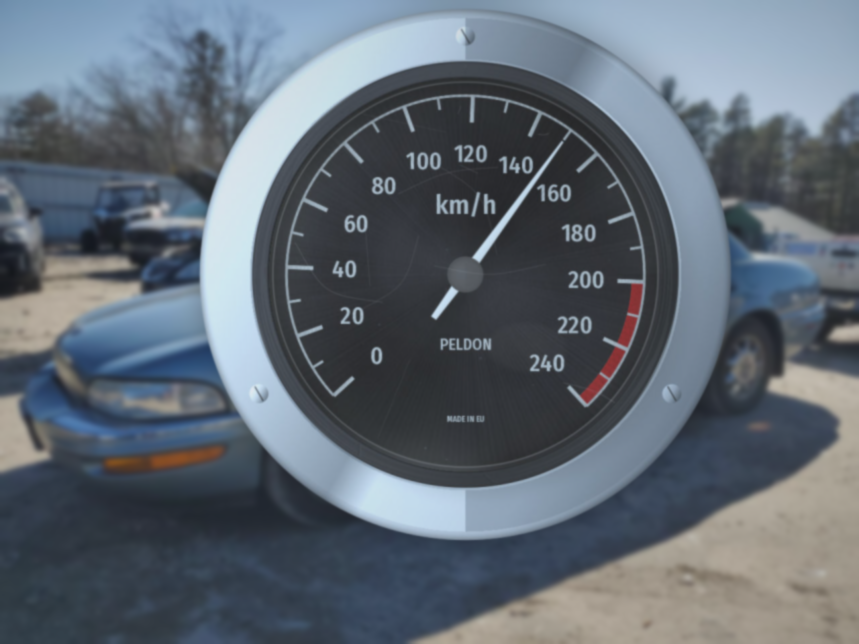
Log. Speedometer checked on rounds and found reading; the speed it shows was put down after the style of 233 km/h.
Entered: 150 km/h
